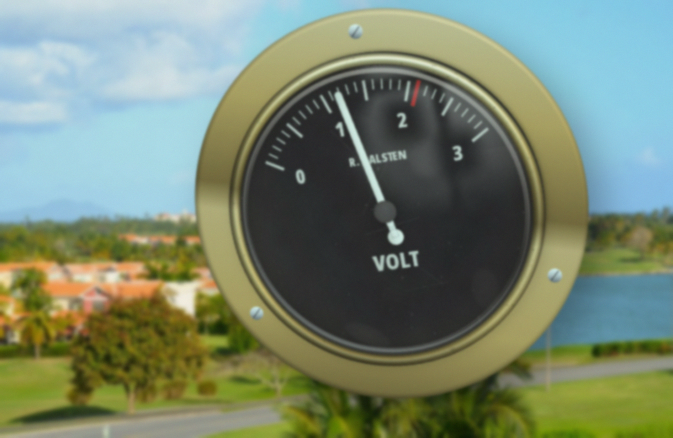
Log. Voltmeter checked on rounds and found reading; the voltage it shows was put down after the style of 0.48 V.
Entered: 1.2 V
